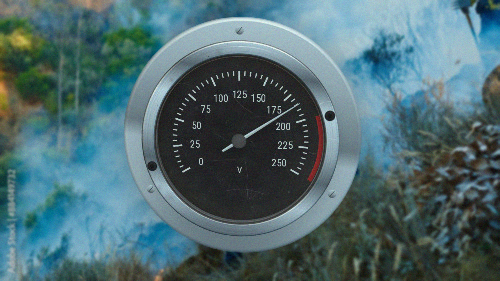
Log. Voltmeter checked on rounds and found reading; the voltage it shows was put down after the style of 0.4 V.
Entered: 185 V
